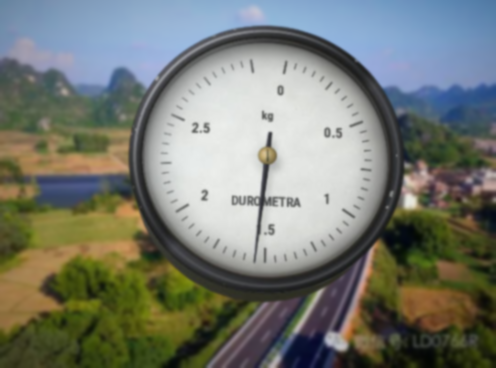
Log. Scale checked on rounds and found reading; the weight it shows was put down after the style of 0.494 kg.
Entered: 1.55 kg
